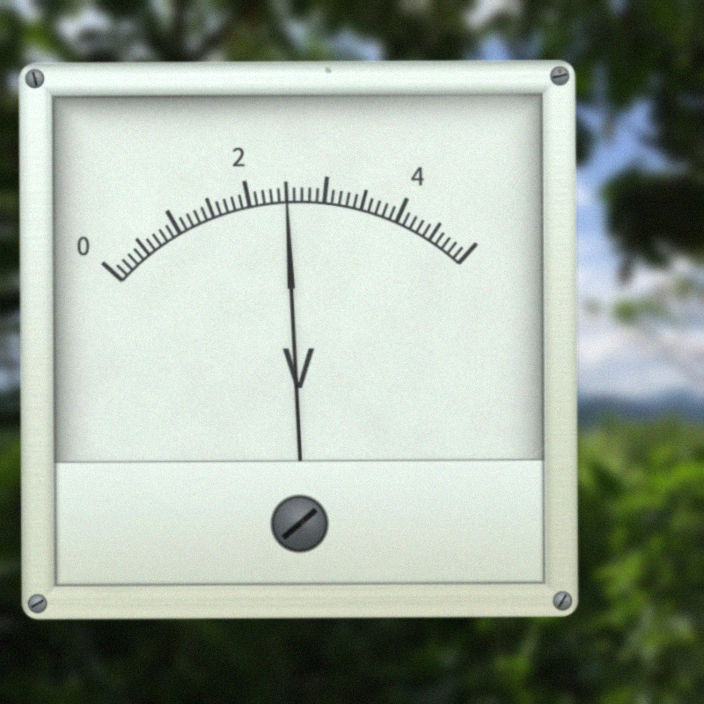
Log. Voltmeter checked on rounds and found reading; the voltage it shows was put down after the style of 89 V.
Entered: 2.5 V
